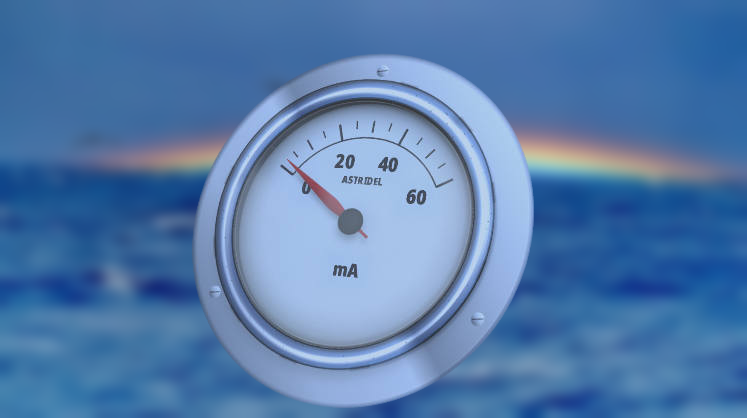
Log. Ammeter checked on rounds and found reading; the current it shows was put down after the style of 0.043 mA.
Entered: 2.5 mA
